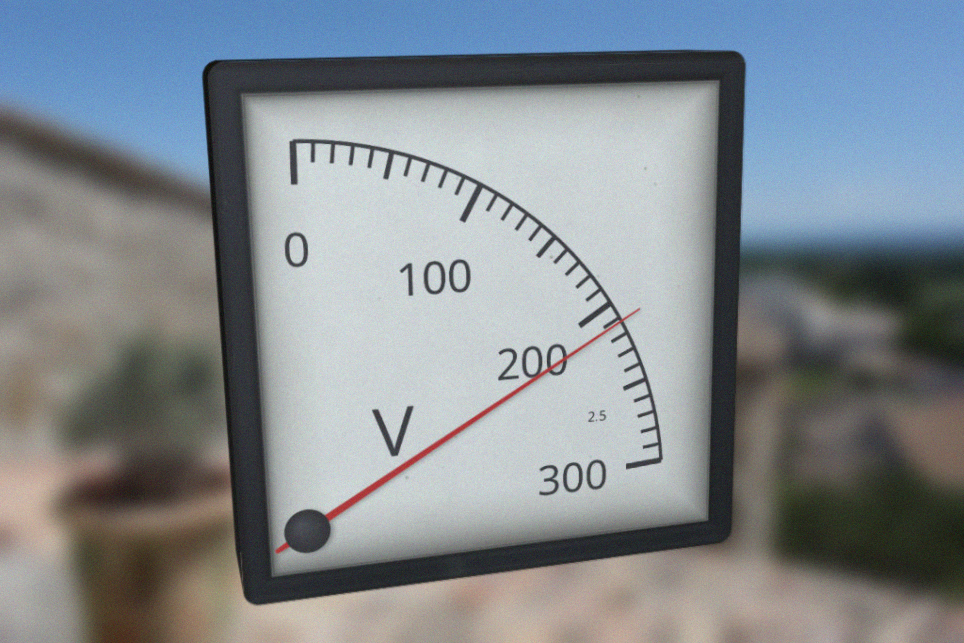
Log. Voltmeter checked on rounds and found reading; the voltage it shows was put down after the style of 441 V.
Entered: 210 V
